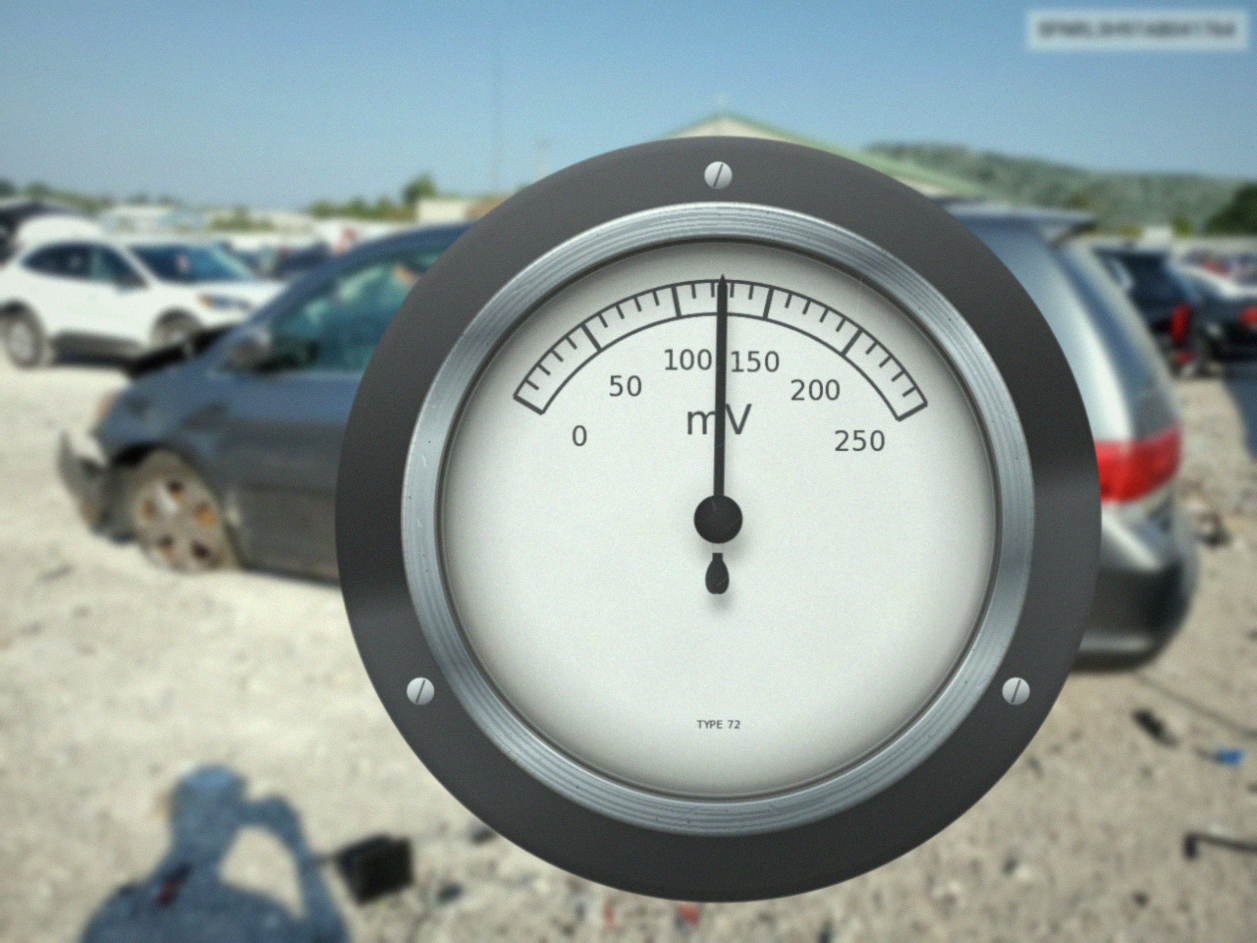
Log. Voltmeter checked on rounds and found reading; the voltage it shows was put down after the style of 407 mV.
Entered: 125 mV
